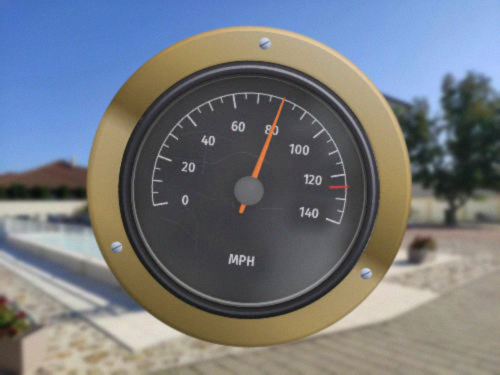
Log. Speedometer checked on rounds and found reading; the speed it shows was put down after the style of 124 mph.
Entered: 80 mph
